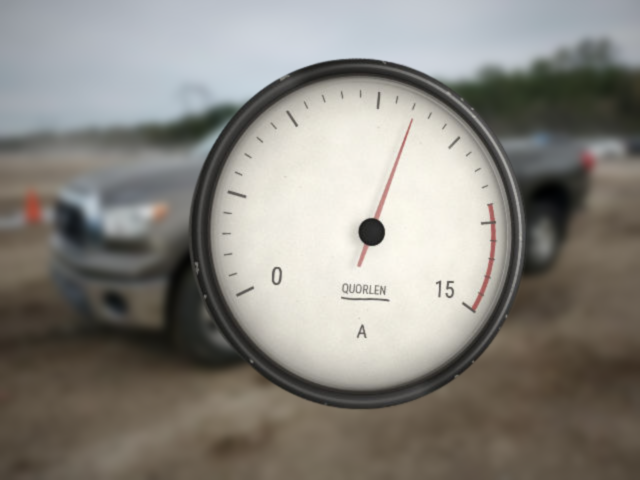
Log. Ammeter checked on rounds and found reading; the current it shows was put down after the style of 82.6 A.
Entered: 8.5 A
